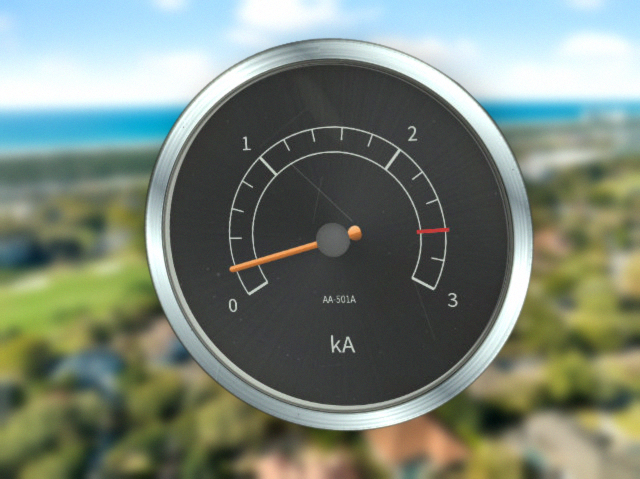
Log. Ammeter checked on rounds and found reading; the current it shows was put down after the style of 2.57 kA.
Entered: 0.2 kA
